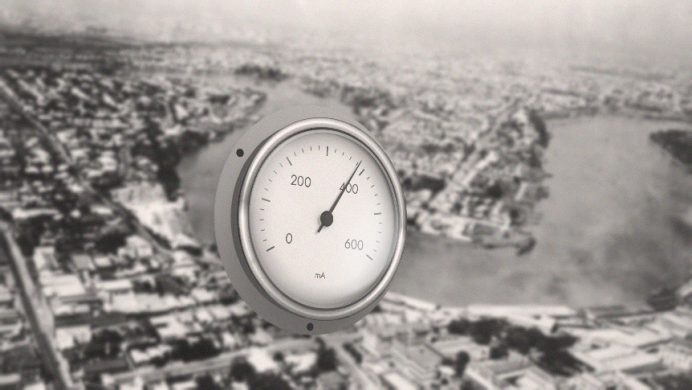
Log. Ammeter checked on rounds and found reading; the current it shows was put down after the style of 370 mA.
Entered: 380 mA
